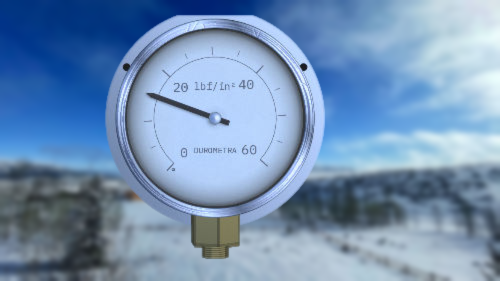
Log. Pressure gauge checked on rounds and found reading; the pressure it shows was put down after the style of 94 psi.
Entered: 15 psi
